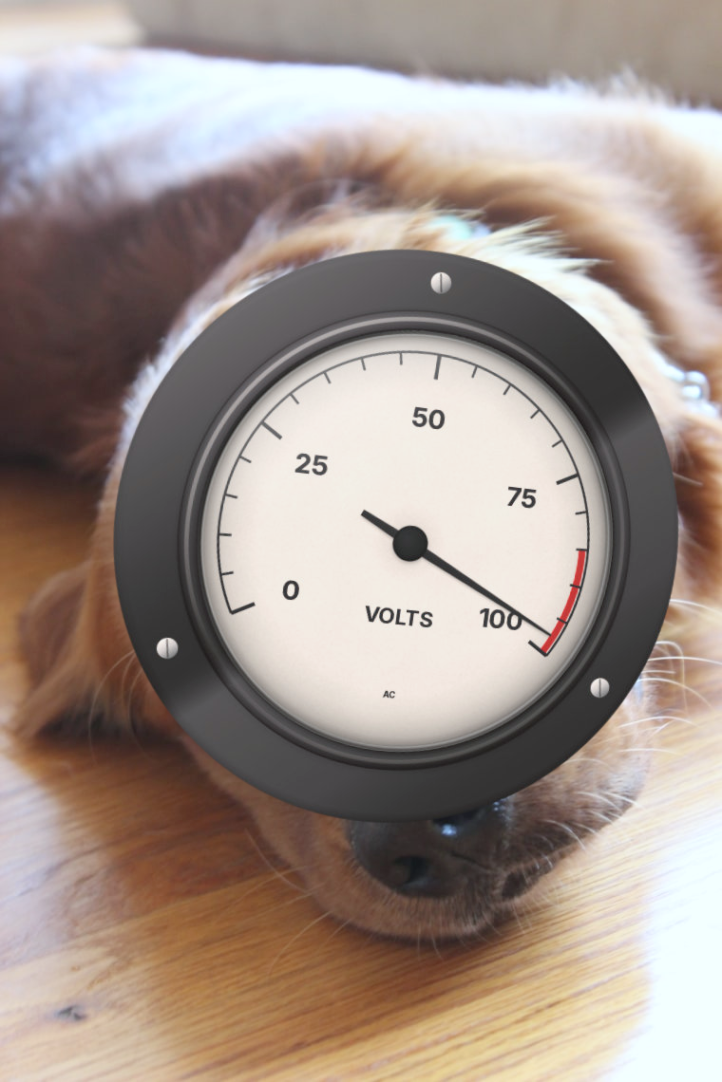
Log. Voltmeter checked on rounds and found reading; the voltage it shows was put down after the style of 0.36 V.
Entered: 97.5 V
